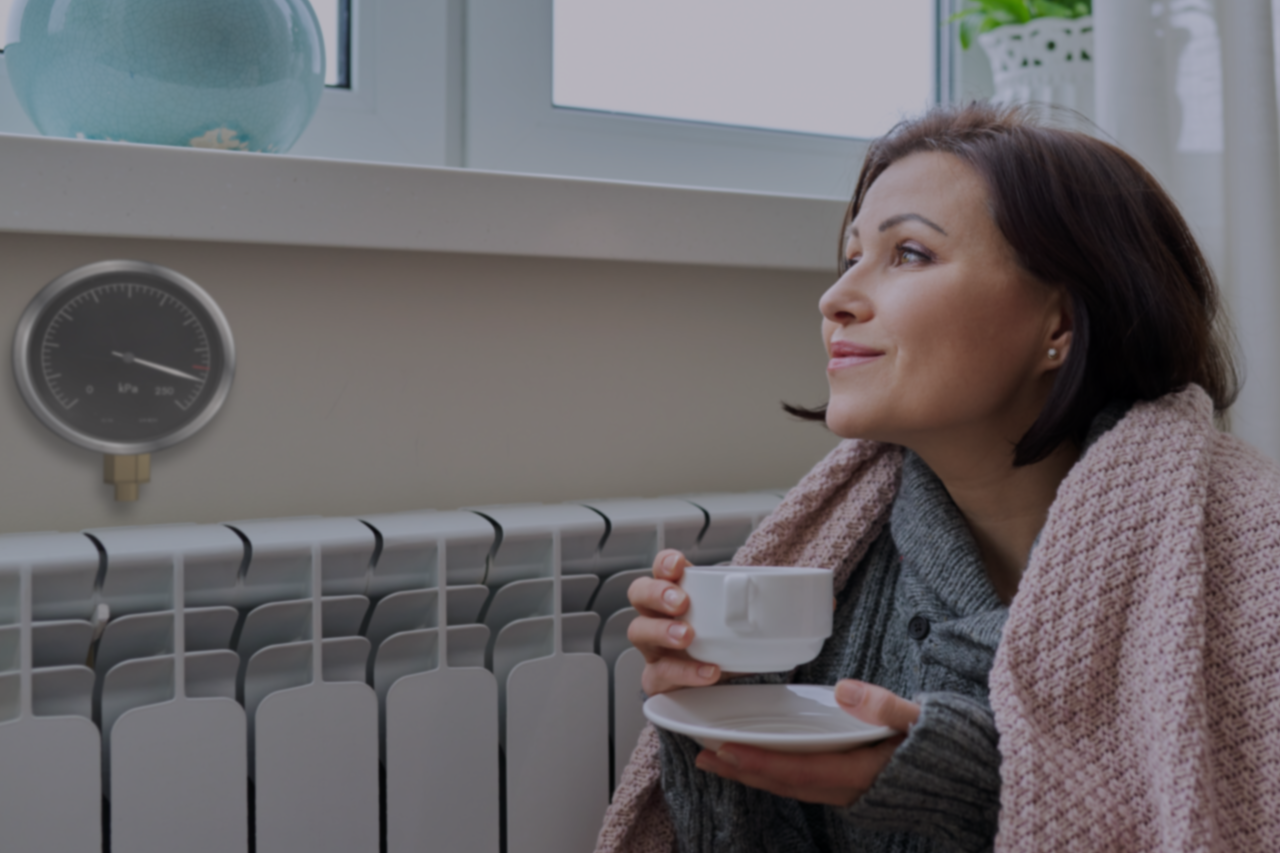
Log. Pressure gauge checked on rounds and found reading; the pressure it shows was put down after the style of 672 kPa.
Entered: 225 kPa
